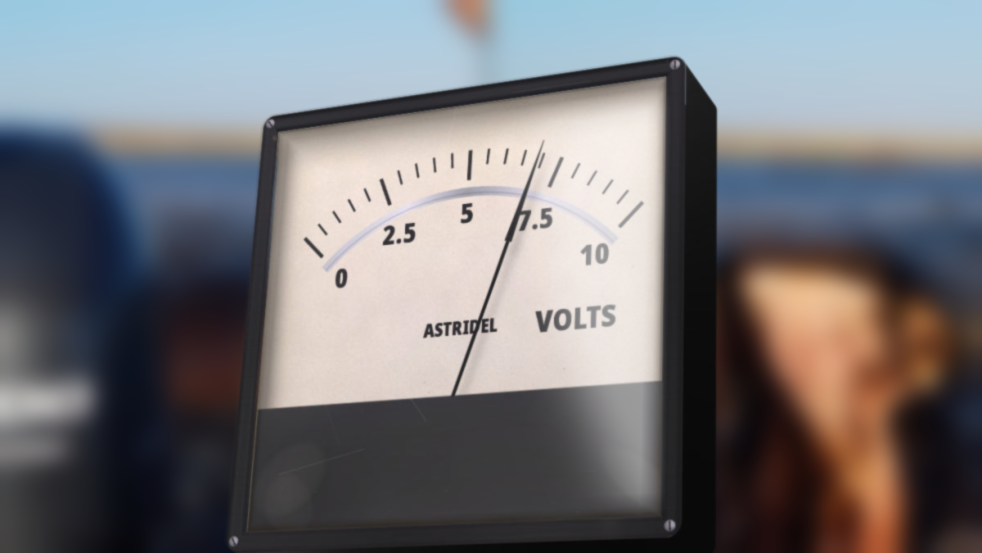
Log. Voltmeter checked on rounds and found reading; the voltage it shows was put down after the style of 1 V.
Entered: 7 V
